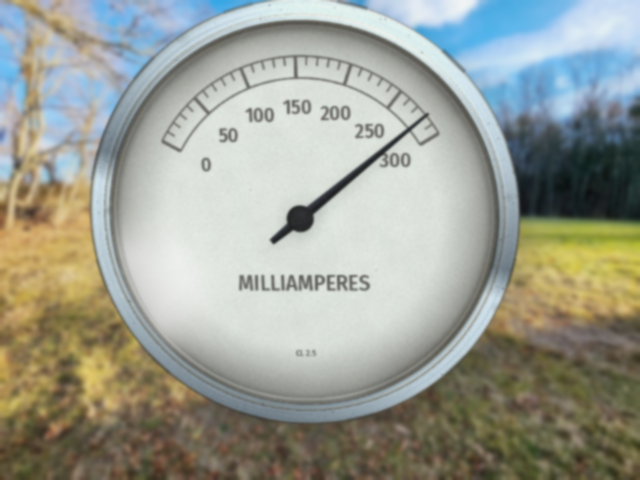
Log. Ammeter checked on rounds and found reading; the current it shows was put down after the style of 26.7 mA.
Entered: 280 mA
